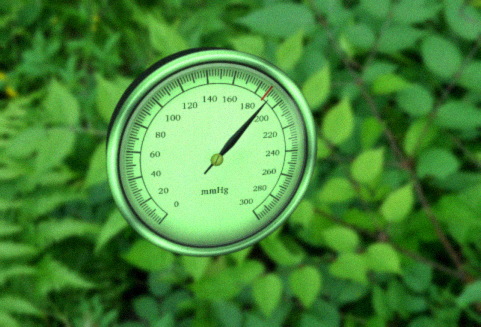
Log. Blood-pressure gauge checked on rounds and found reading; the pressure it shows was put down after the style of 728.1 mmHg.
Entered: 190 mmHg
